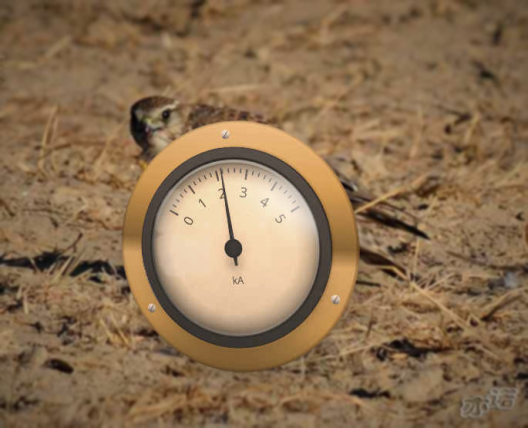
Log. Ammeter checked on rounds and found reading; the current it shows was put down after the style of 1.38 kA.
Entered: 2.2 kA
